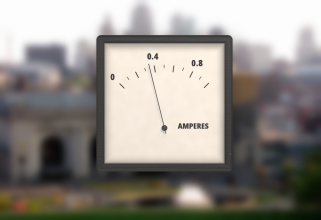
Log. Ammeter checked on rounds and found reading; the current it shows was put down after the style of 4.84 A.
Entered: 0.35 A
